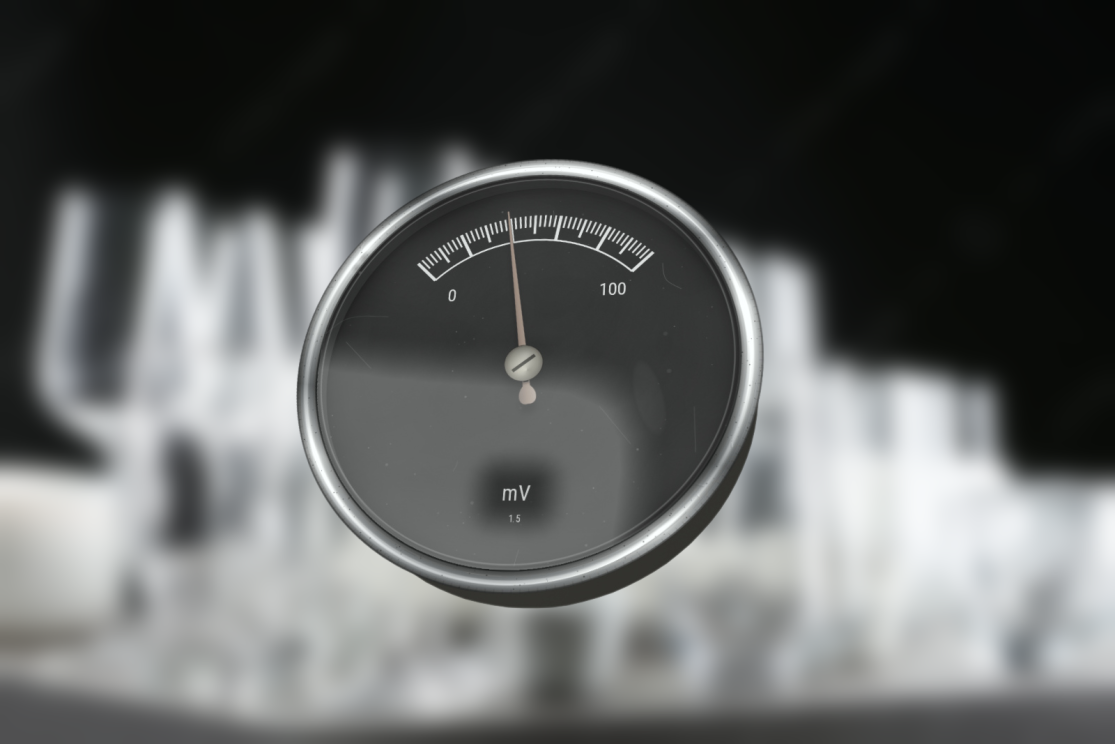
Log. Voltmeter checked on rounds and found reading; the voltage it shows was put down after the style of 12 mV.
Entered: 40 mV
